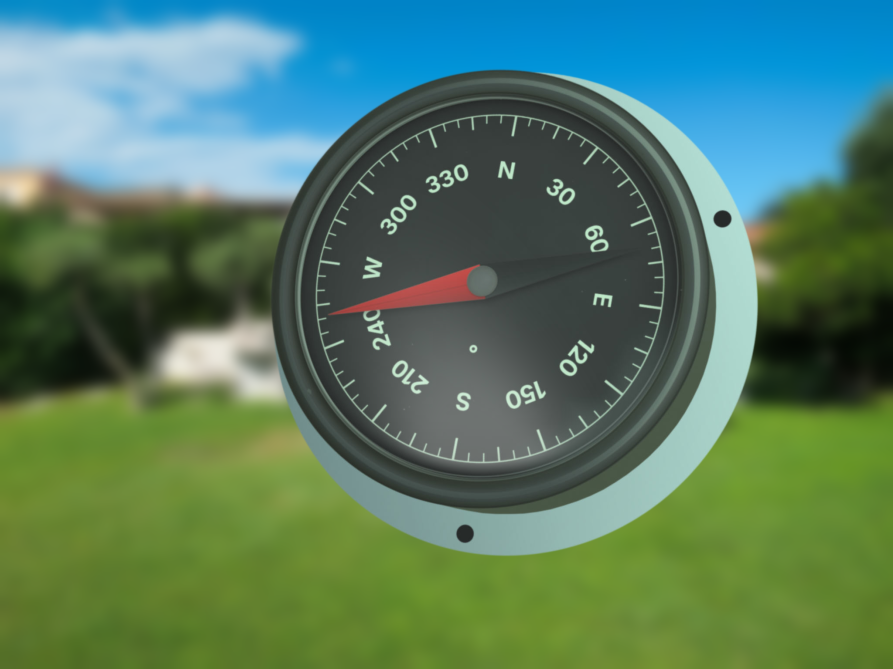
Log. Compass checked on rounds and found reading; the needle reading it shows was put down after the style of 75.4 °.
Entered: 250 °
